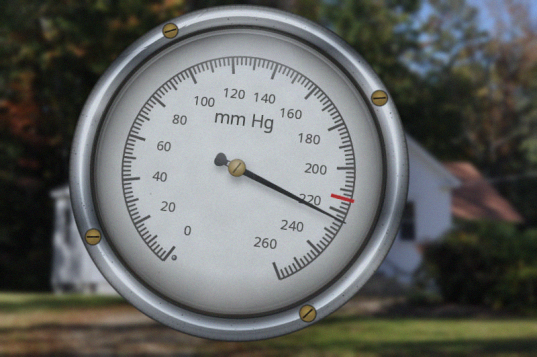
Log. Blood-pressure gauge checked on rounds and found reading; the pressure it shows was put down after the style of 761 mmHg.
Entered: 224 mmHg
